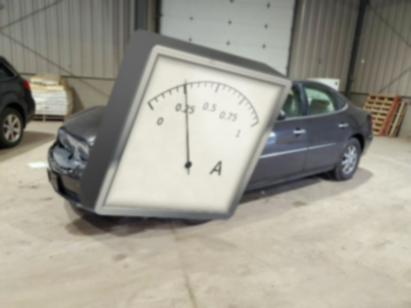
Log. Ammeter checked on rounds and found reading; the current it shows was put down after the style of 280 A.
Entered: 0.25 A
